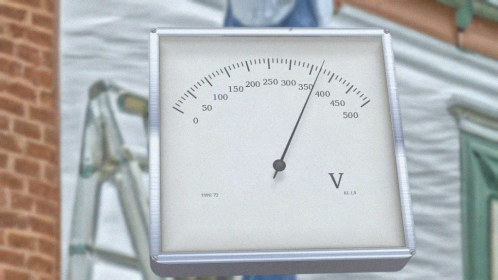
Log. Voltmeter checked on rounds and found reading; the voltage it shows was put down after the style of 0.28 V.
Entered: 370 V
